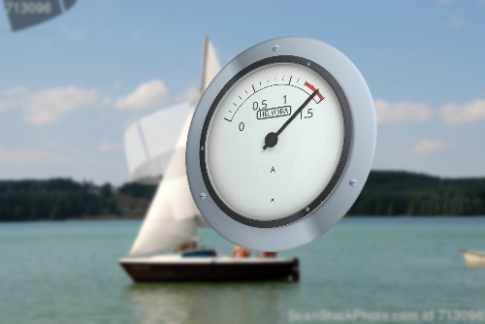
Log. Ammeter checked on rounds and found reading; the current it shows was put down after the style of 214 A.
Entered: 1.4 A
